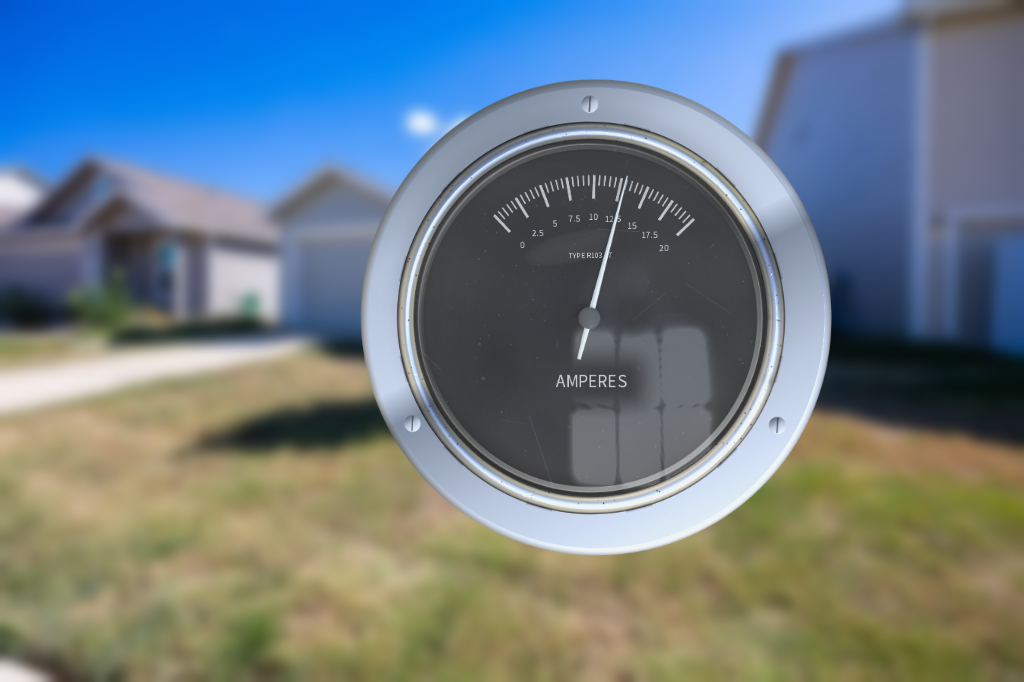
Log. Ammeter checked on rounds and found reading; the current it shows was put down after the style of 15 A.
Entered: 13 A
